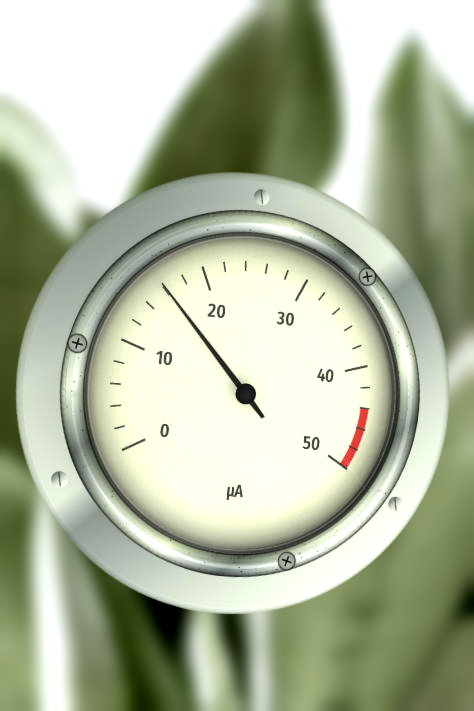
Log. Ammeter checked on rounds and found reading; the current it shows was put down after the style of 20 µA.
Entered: 16 µA
